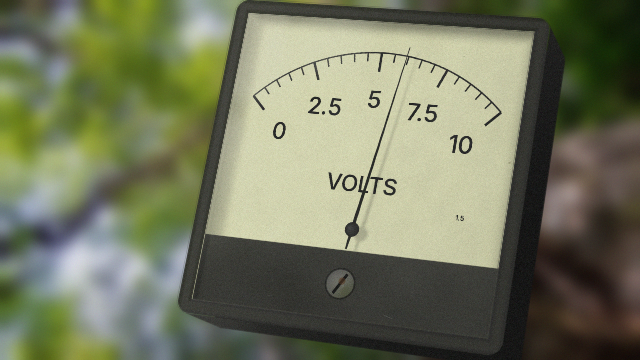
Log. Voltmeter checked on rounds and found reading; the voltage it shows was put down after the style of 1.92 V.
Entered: 6 V
